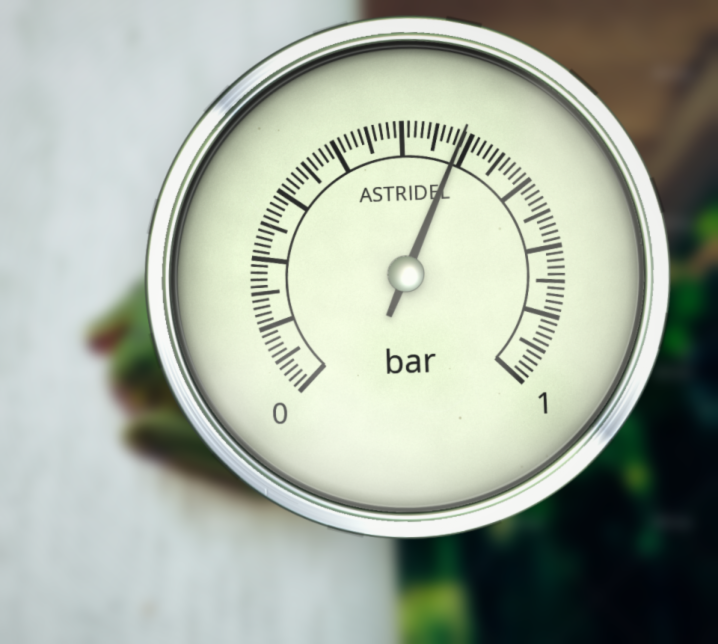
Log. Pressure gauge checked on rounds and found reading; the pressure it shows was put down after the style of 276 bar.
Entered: 0.59 bar
